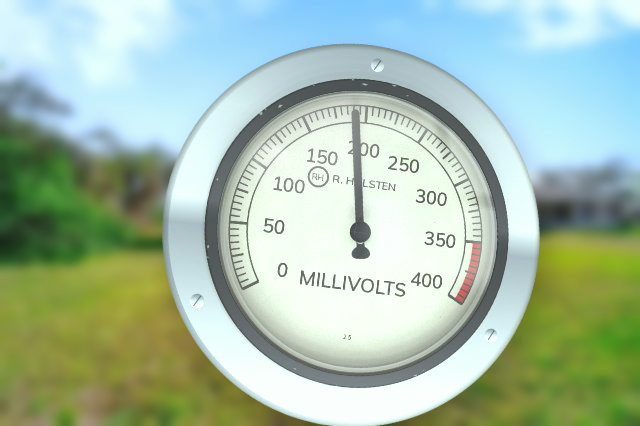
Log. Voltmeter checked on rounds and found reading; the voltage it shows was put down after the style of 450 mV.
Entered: 190 mV
